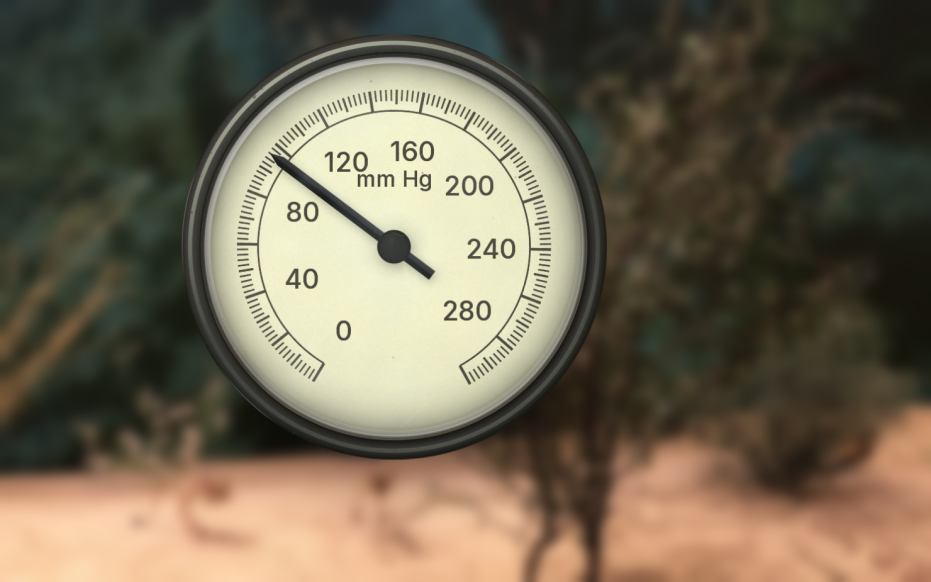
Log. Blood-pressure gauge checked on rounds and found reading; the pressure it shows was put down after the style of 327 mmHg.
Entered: 96 mmHg
